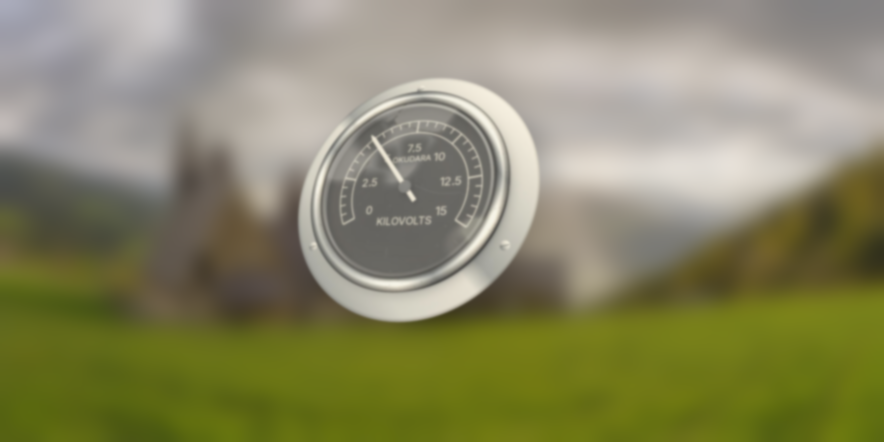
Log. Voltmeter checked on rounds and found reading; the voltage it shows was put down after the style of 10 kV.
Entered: 5 kV
